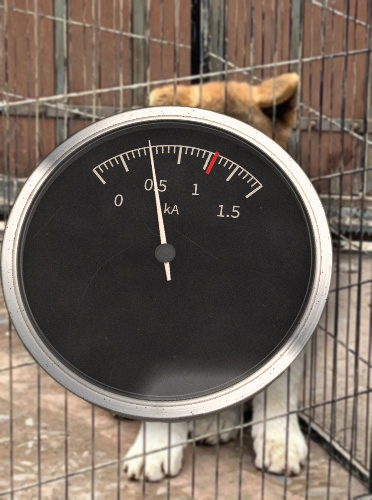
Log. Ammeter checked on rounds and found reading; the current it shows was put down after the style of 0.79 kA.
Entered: 0.5 kA
